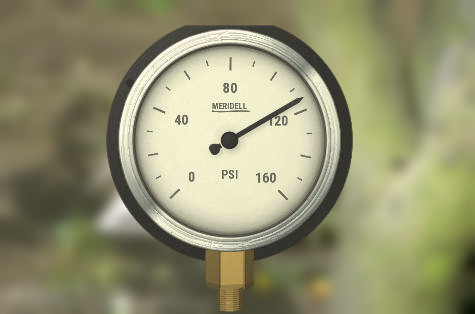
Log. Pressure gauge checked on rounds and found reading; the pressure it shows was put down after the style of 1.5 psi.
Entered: 115 psi
